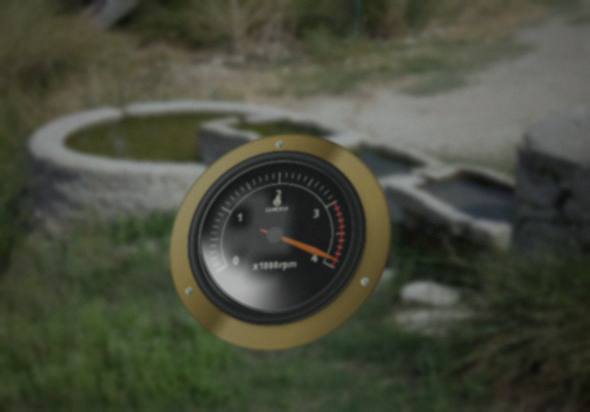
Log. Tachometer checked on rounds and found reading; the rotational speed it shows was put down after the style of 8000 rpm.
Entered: 3900 rpm
